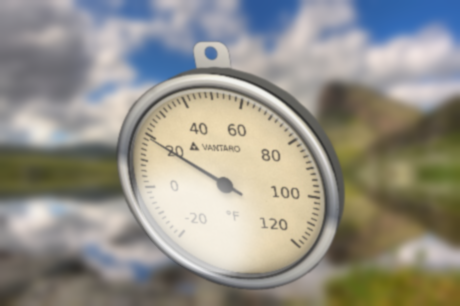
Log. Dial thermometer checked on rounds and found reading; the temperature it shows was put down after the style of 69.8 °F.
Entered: 20 °F
